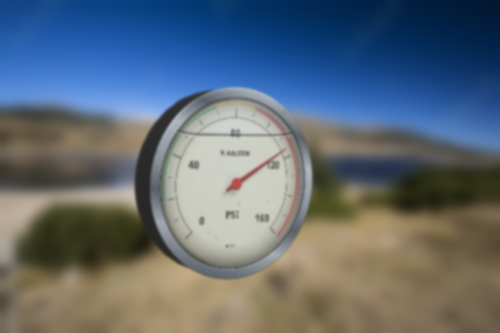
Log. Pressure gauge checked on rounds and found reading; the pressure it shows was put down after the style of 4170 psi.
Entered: 115 psi
